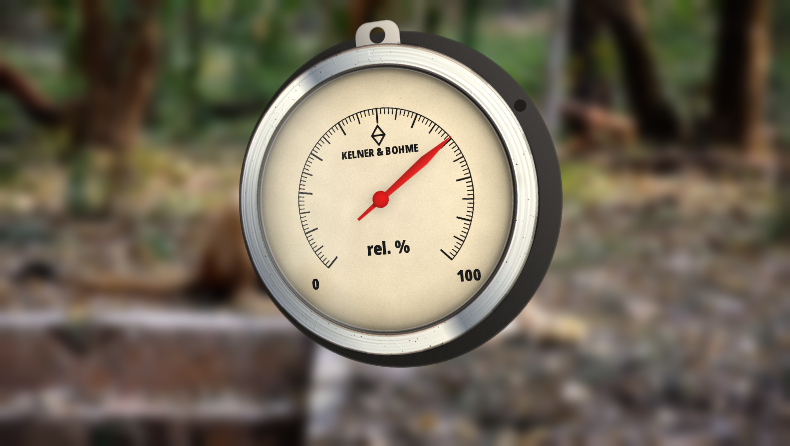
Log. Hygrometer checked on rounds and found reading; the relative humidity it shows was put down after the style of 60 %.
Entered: 70 %
